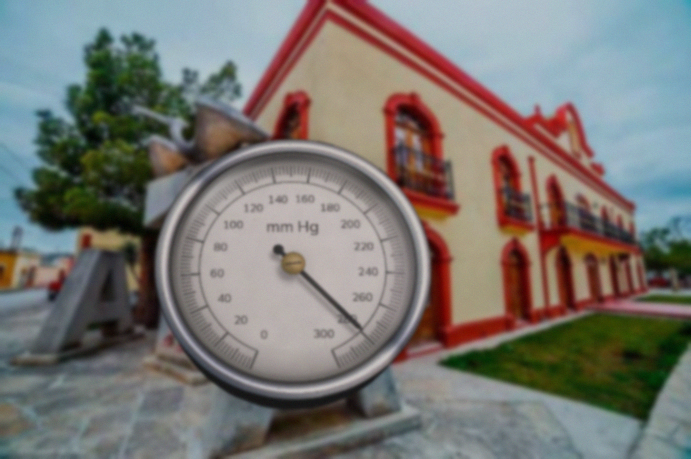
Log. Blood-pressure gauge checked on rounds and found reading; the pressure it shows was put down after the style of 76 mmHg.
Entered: 280 mmHg
